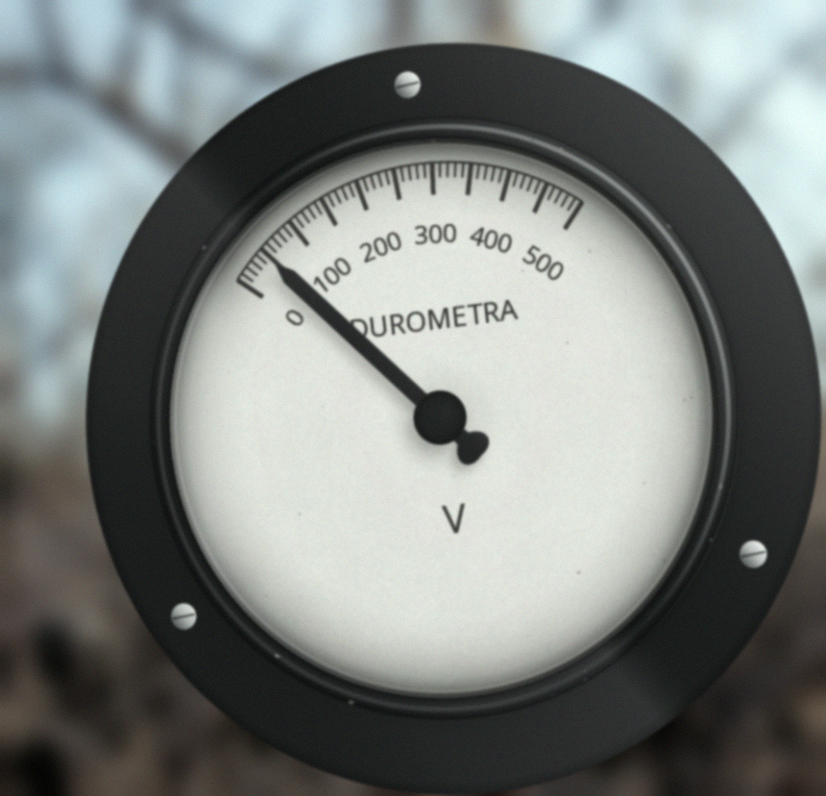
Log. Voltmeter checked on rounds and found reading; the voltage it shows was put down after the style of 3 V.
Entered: 50 V
